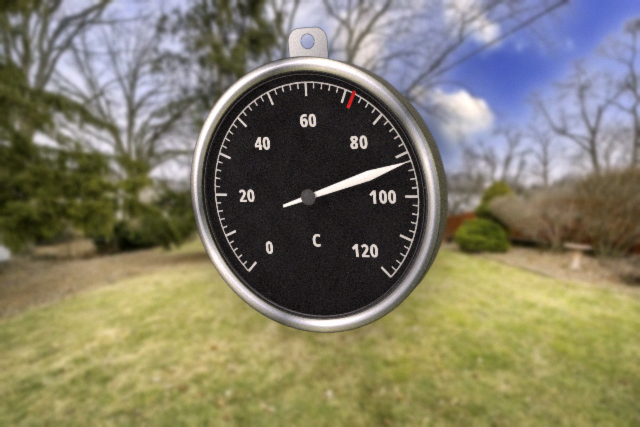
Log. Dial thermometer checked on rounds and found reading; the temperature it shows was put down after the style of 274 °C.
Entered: 92 °C
